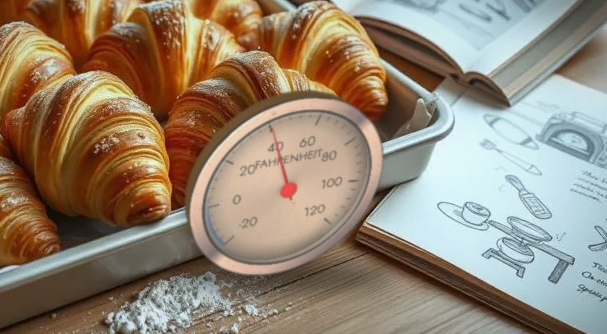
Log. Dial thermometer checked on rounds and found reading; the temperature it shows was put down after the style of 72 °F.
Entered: 40 °F
